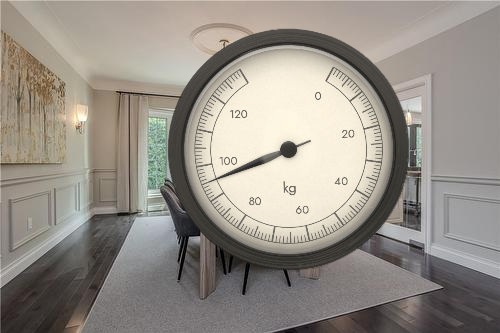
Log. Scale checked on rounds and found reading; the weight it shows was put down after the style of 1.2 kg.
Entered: 95 kg
